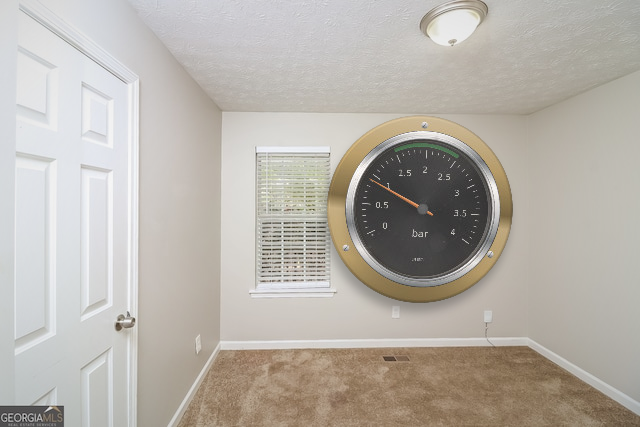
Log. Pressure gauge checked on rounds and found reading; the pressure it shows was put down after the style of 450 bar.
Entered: 0.9 bar
